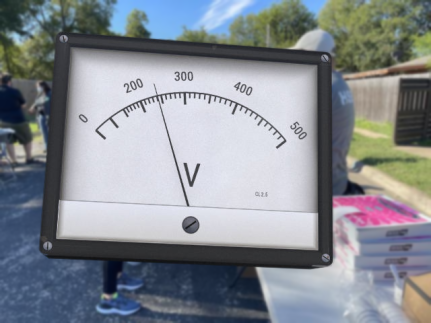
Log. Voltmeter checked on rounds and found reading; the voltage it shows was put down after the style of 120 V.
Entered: 240 V
